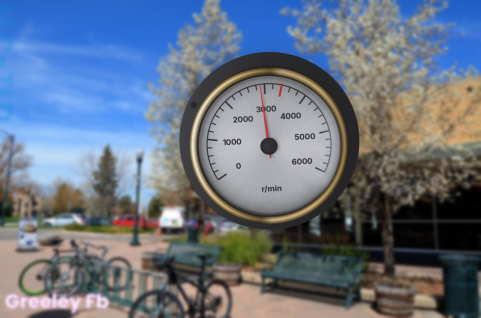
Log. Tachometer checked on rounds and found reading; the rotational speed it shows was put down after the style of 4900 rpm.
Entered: 2900 rpm
